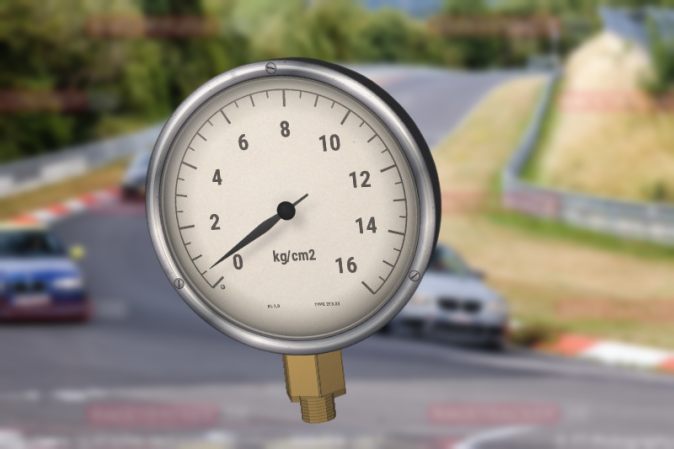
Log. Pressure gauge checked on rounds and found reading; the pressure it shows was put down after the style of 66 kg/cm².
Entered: 0.5 kg/cm²
